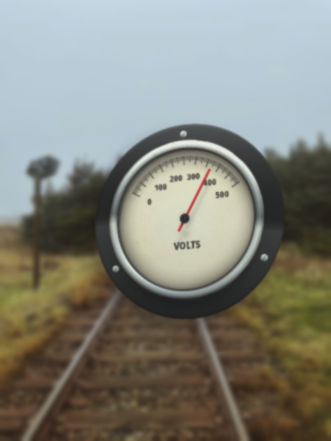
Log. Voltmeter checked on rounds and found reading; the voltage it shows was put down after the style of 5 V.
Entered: 375 V
